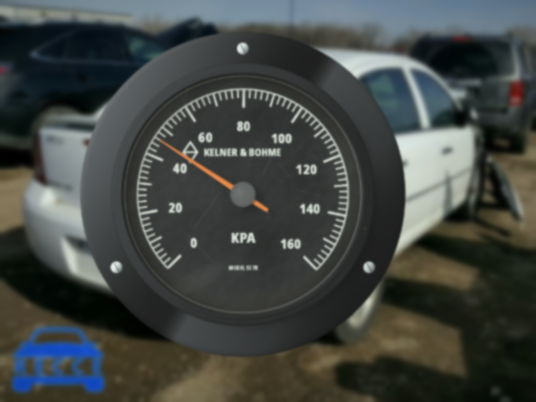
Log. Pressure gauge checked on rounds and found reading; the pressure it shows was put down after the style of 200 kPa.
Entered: 46 kPa
